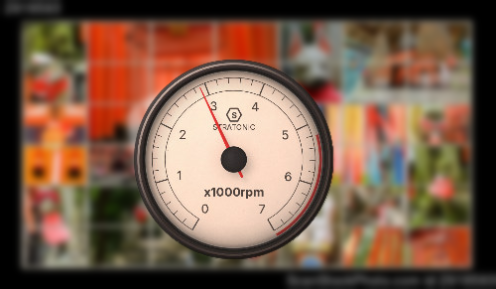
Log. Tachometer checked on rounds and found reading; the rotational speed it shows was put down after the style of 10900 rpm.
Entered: 2900 rpm
